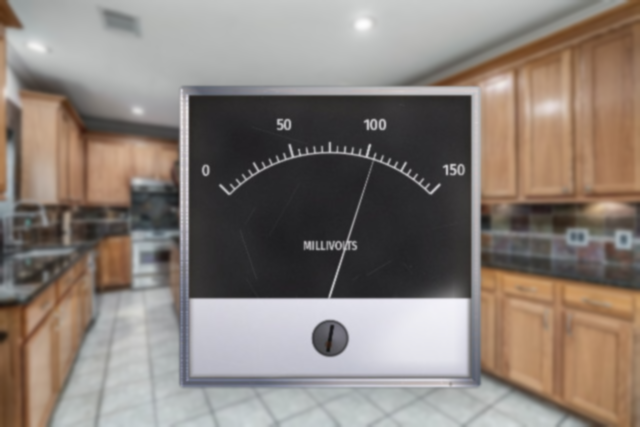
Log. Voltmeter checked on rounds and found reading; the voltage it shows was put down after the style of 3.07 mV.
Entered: 105 mV
